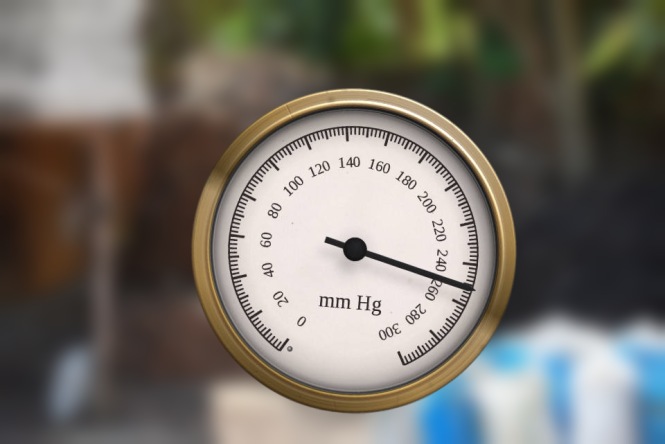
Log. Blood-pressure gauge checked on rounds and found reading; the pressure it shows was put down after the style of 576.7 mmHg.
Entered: 252 mmHg
